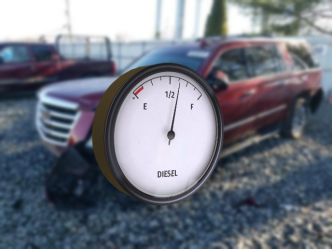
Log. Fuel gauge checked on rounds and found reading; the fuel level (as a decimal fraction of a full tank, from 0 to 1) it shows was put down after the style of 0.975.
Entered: 0.625
